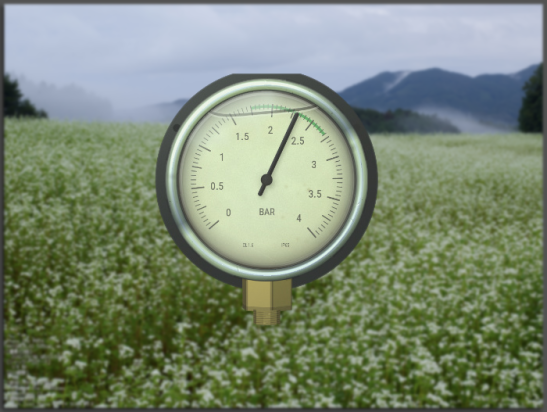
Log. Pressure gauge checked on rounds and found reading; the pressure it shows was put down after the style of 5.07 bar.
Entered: 2.3 bar
